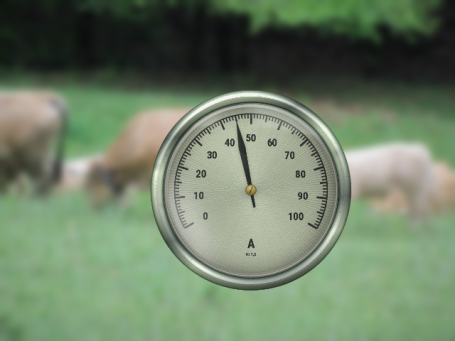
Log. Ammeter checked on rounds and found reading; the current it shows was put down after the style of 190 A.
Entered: 45 A
